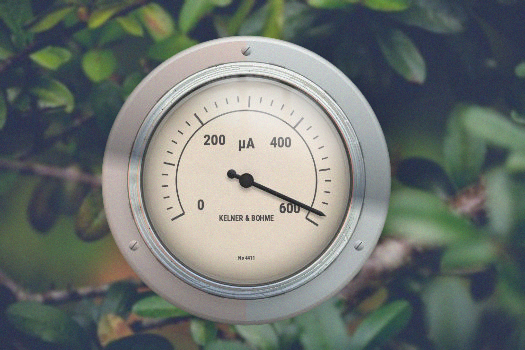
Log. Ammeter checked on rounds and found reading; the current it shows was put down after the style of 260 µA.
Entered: 580 µA
